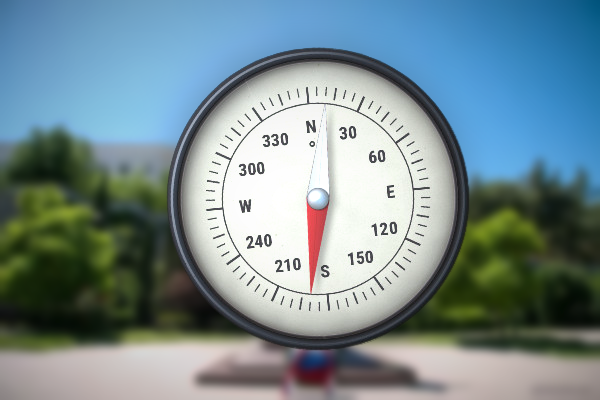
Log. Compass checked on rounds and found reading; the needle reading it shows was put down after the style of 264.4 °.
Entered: 190 °
